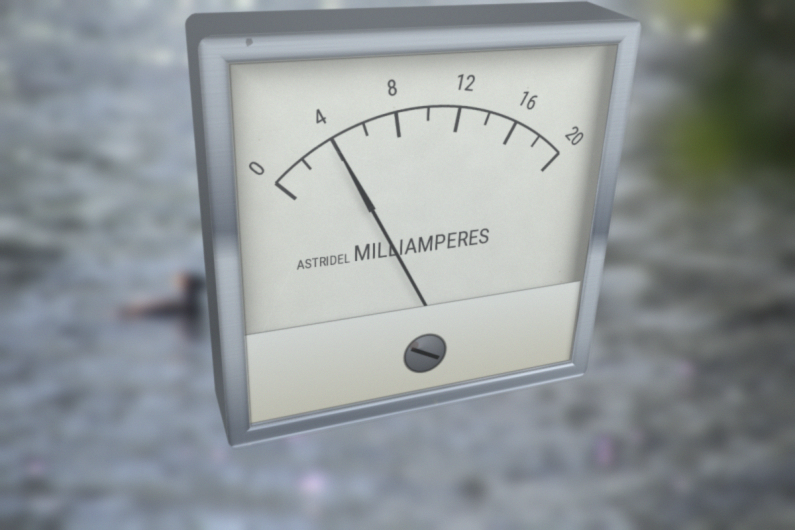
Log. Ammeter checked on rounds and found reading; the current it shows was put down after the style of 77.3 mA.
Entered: 4 mA
